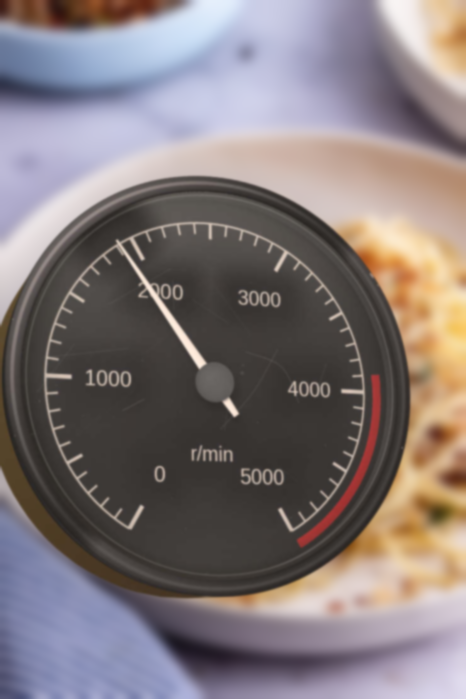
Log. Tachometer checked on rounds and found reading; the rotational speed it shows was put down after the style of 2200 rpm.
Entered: 1900 rpm
